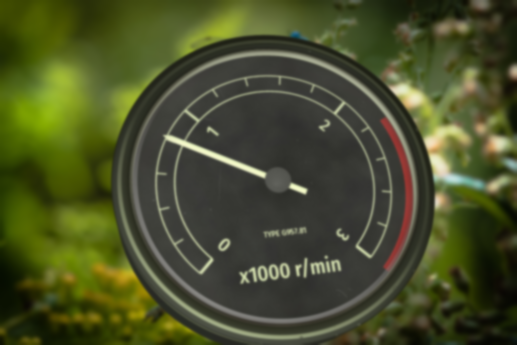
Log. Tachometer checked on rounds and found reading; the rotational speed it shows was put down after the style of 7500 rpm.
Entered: 800 rpm
